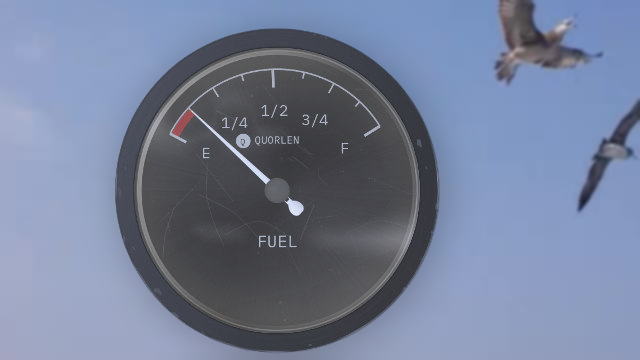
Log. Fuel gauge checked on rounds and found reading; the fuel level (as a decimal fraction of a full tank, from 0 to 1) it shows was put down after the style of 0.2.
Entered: 0.125
